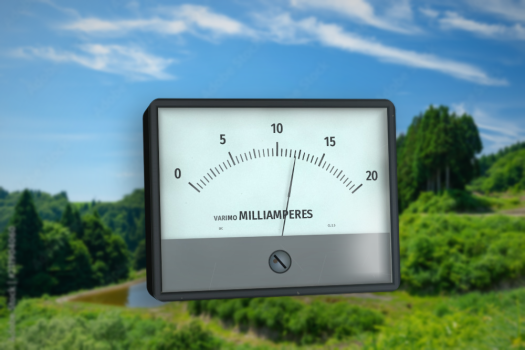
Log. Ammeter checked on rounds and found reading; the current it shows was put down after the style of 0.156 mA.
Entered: 12 mA
